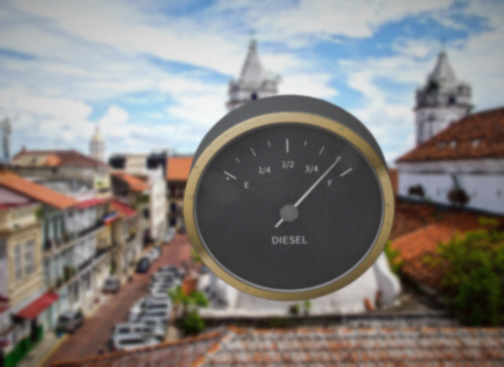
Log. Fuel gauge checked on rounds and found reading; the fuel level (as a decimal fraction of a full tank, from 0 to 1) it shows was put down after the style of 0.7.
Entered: 0.875
